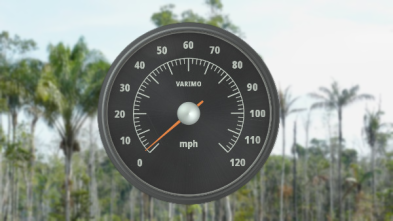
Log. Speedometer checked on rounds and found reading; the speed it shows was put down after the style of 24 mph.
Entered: 2 mph
